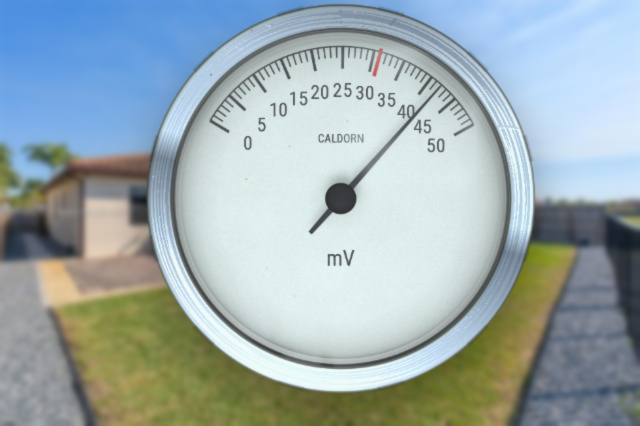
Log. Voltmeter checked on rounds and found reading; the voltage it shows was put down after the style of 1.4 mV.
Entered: 42 mV
